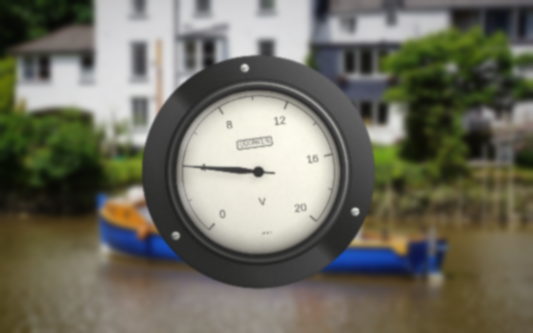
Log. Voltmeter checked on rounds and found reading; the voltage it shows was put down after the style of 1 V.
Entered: 4 V
